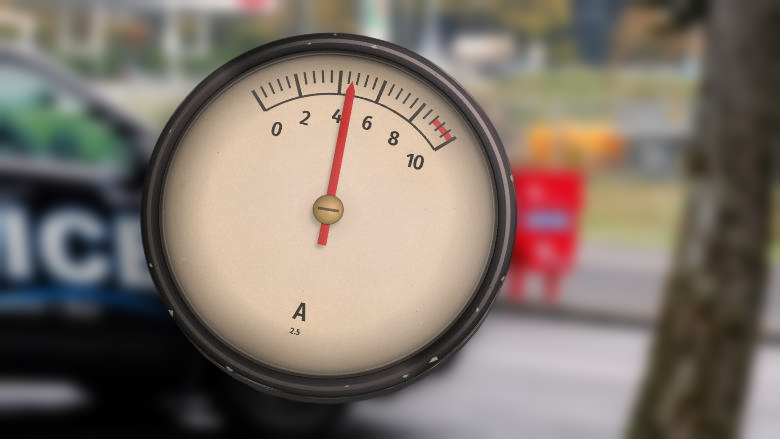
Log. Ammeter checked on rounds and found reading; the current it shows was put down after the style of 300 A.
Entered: 4.6 A
